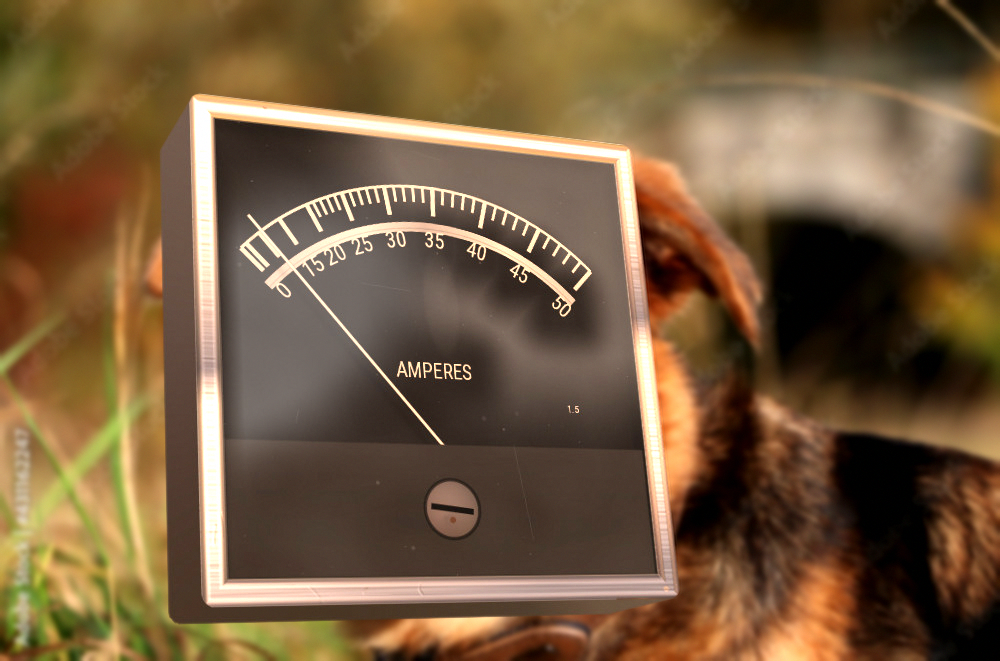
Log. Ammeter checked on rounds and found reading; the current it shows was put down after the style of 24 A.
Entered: 10 A
